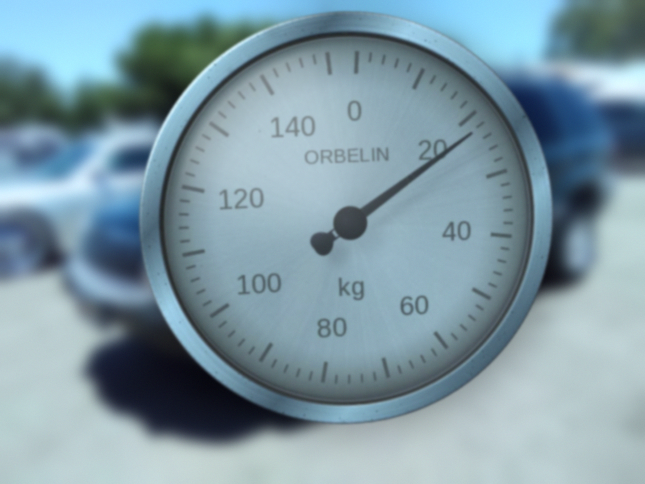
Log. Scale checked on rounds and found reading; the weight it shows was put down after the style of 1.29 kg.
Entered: 22 kg
